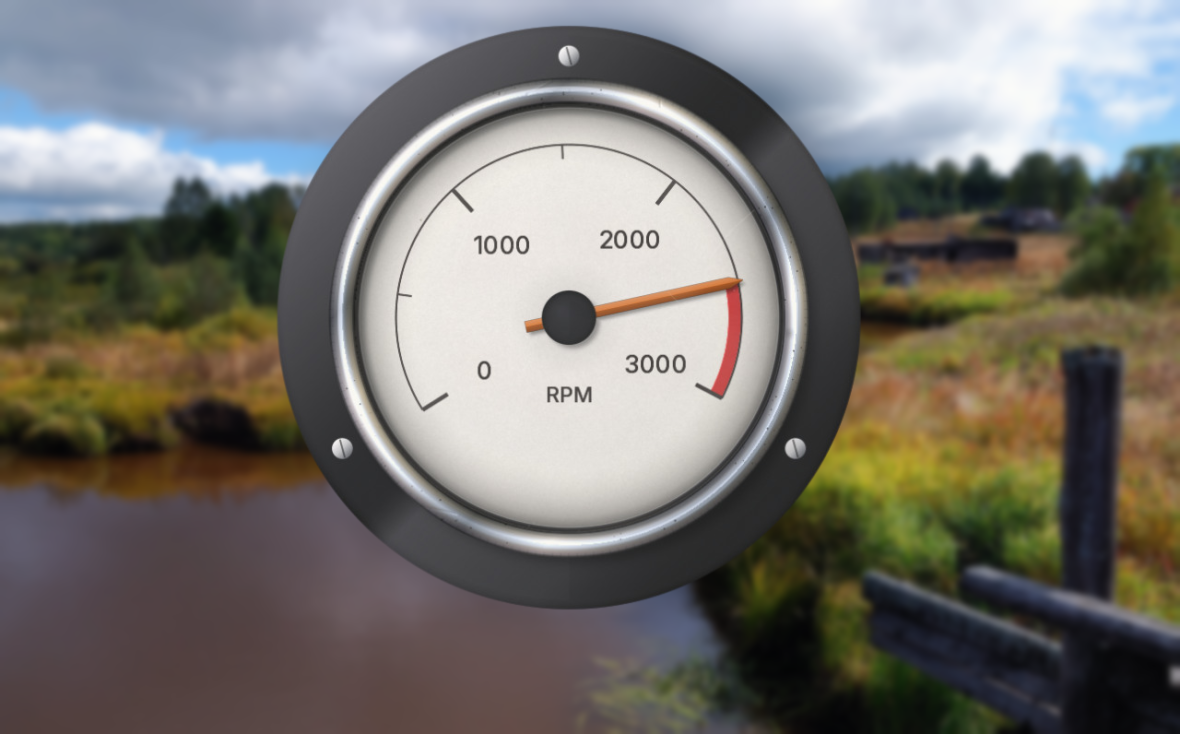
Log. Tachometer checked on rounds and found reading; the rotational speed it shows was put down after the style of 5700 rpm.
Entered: 2500 rpm
